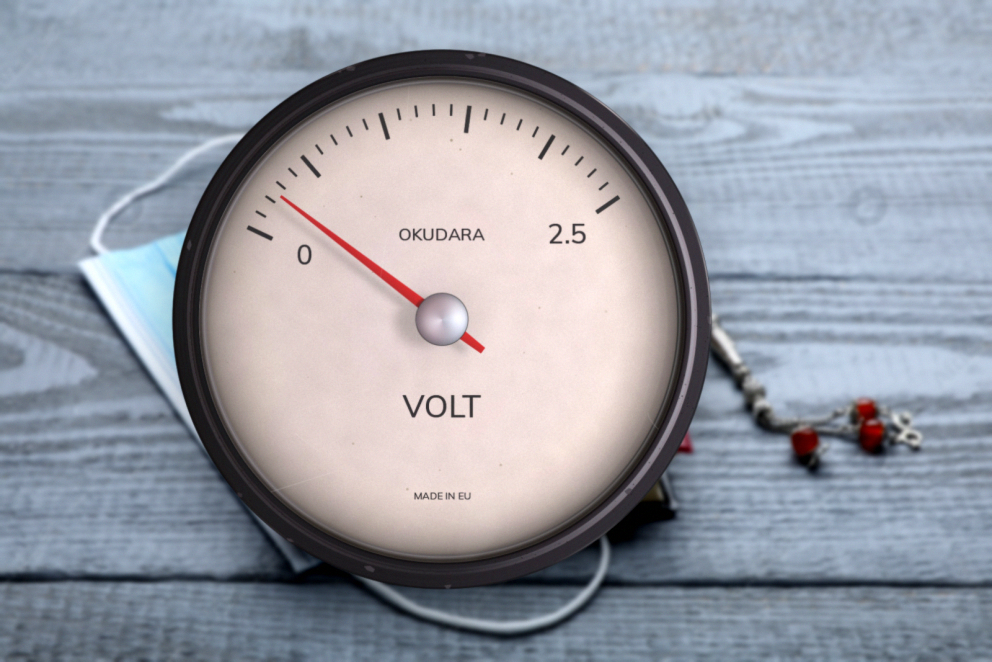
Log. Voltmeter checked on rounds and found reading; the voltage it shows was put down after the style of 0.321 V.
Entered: 0.25 V
